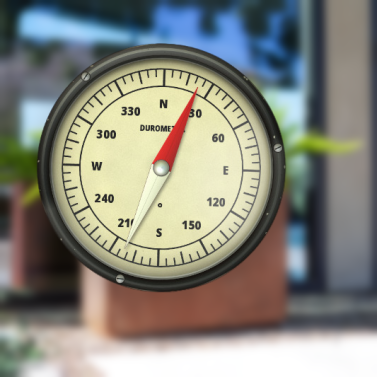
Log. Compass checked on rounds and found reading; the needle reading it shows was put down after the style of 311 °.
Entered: 22.5 °
